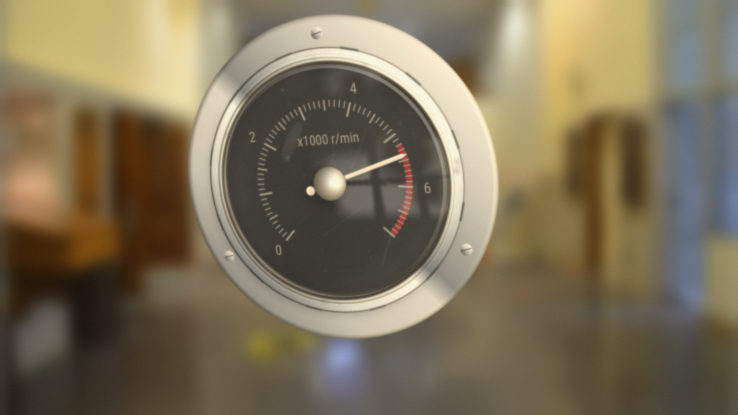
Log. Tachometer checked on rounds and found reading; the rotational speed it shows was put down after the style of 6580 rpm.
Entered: 5400 rpm
